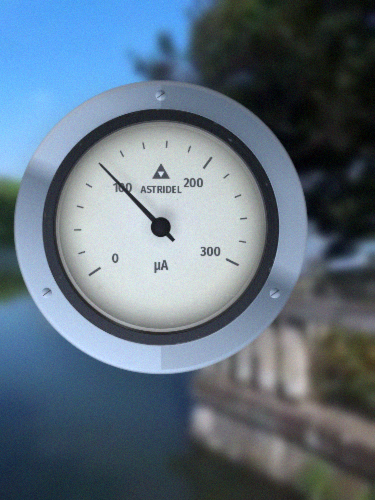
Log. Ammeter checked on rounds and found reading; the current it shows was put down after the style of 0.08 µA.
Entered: 100 µA
